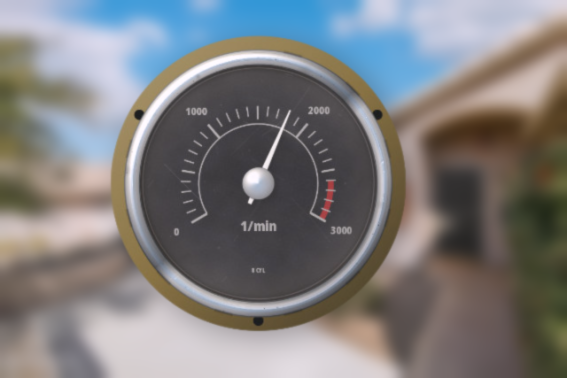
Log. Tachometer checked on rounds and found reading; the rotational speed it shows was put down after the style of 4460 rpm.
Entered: 1800 rpm
